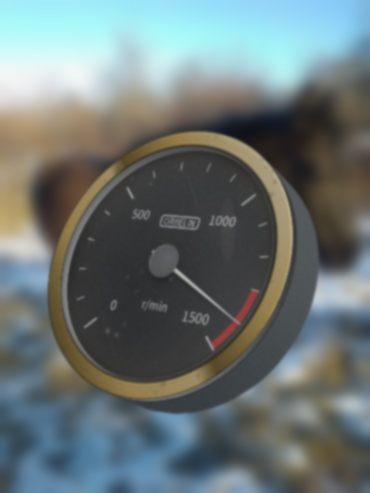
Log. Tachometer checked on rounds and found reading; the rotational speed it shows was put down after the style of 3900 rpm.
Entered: 1400 rpm
